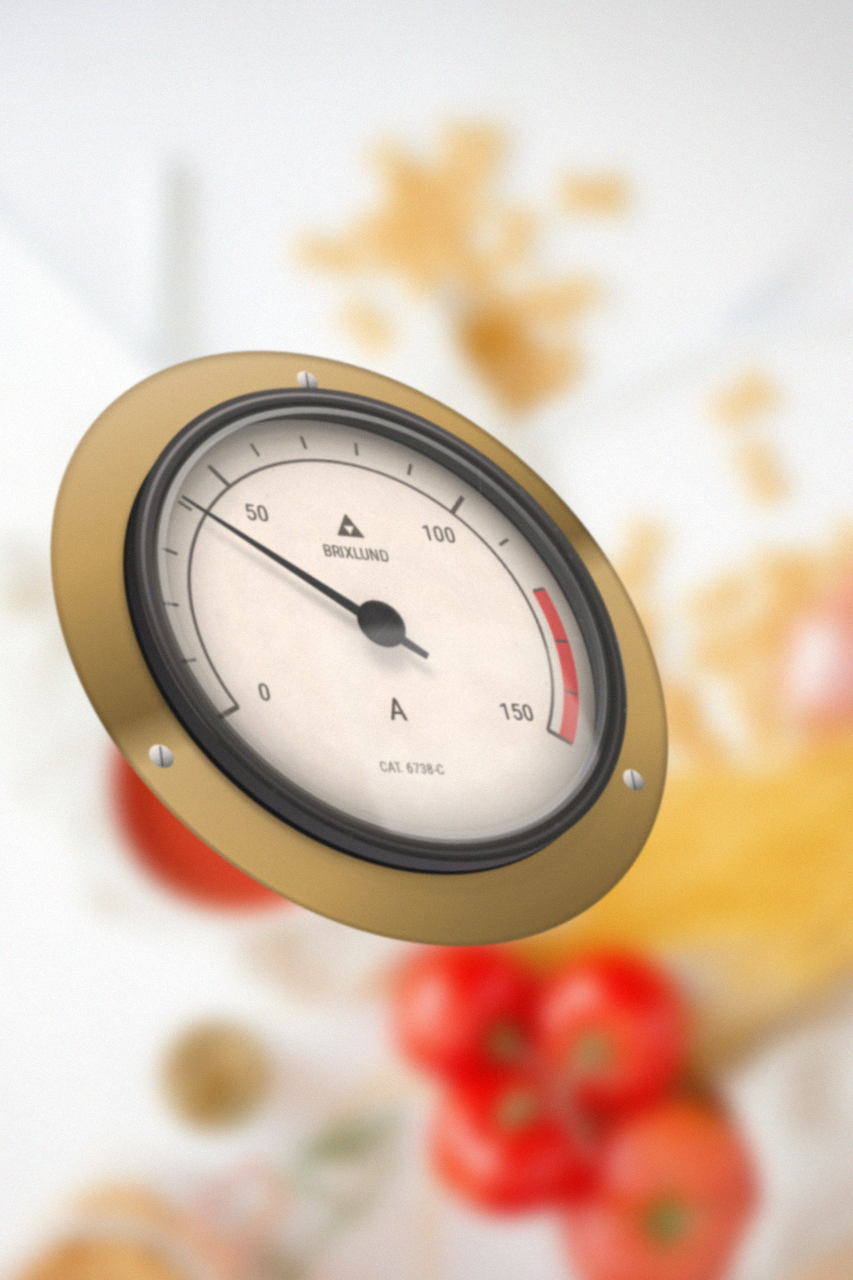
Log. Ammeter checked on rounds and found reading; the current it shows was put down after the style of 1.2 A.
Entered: 40 A
